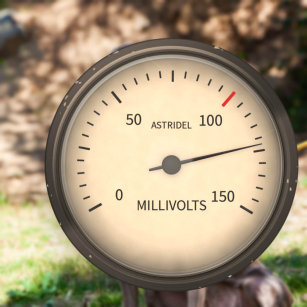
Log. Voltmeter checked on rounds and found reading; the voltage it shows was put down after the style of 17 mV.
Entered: 122.5 mV
